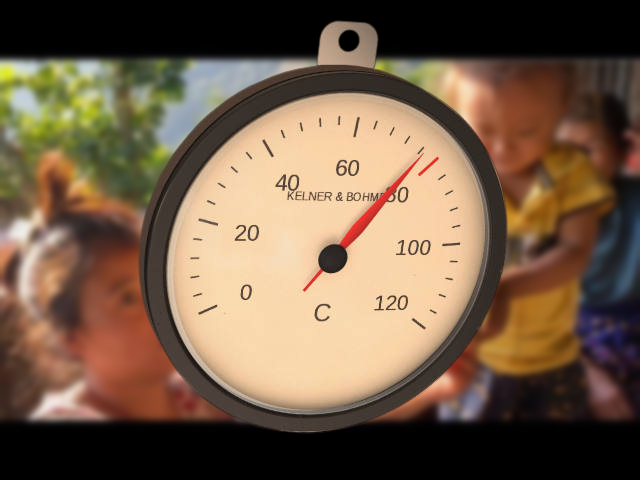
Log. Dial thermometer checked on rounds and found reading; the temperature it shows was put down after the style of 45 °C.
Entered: 76 °C
